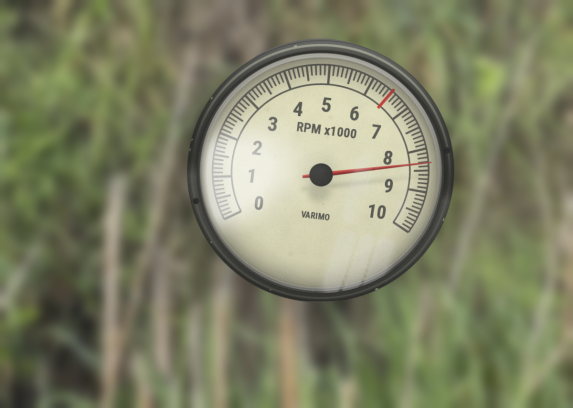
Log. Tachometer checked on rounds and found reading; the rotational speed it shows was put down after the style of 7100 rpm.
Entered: 8300 rpm
